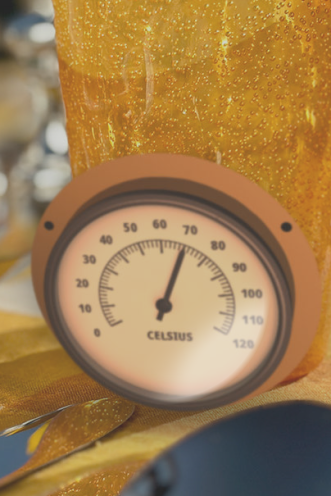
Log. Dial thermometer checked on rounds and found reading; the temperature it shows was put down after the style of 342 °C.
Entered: 70 °C
